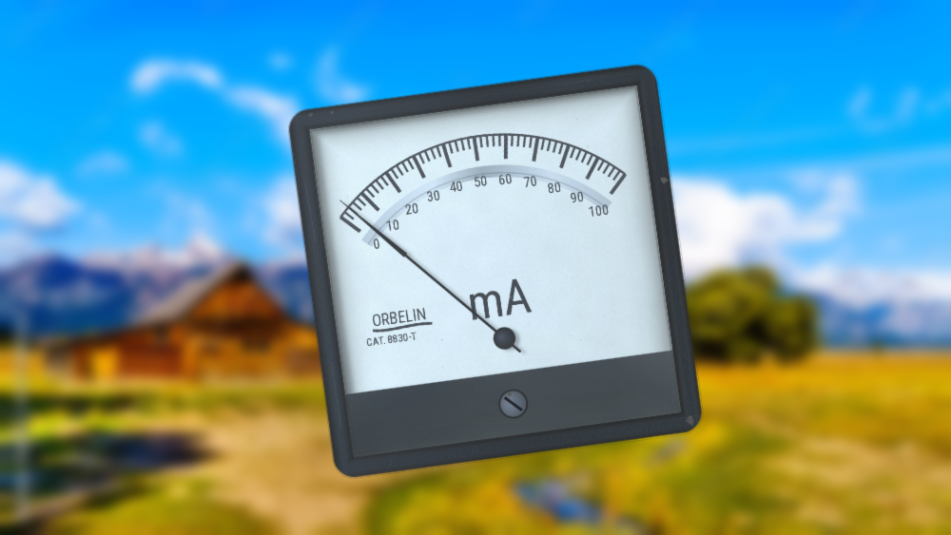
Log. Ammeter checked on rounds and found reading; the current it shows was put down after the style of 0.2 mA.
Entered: 4 mA
